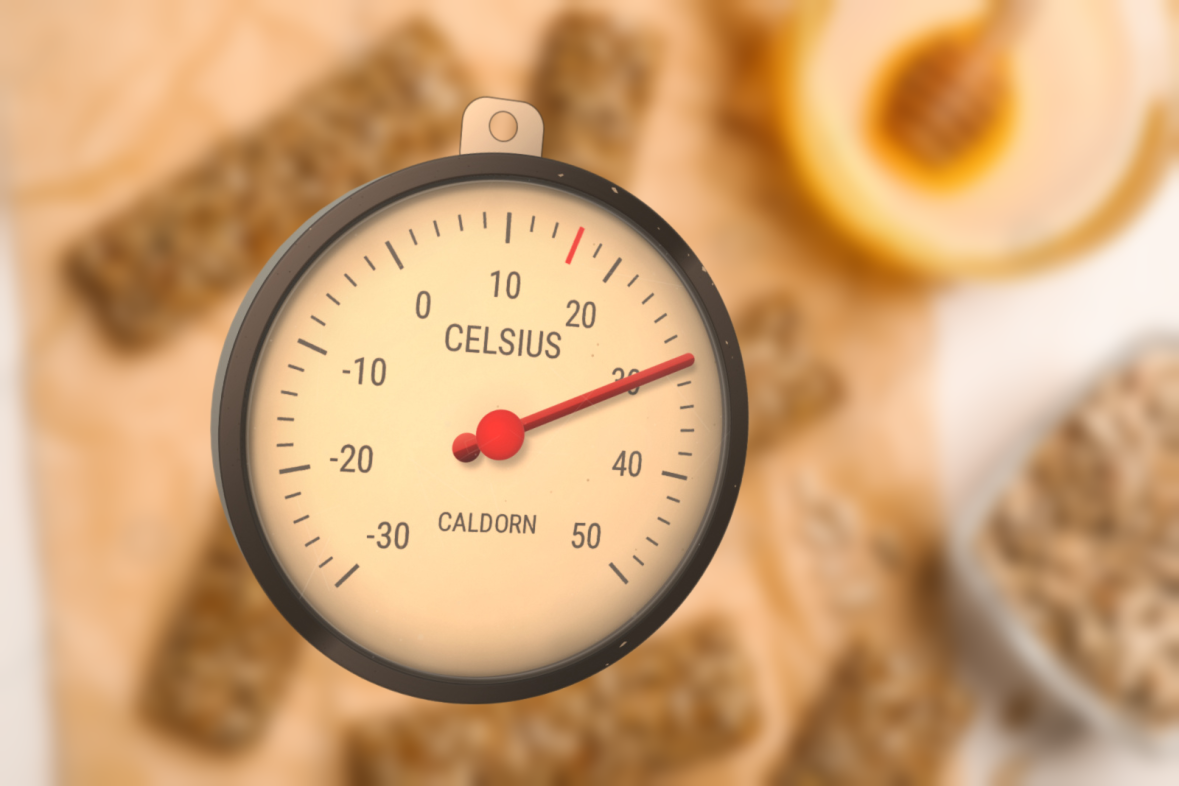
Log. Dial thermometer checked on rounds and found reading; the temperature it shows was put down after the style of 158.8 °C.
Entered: 30 °C
